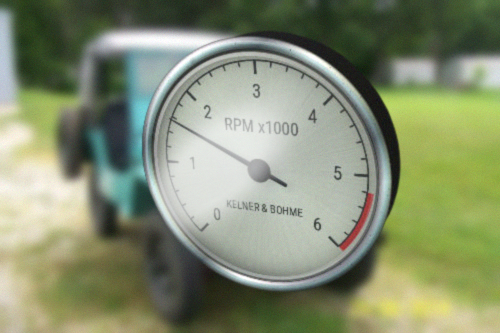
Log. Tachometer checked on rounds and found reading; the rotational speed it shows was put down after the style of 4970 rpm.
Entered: 1600 rpm
